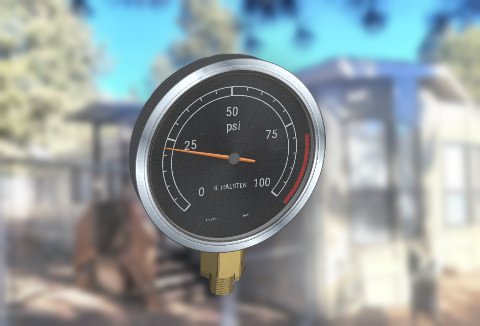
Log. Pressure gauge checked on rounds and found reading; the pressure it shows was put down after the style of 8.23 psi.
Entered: 22.5 psi
